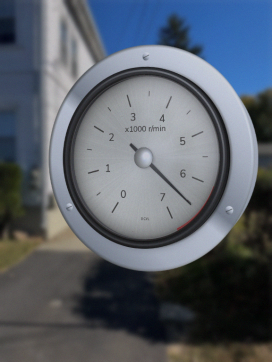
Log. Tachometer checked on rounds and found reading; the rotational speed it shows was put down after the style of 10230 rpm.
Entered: 6500 rpm
